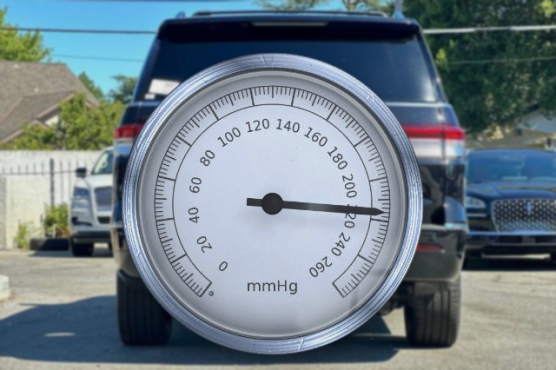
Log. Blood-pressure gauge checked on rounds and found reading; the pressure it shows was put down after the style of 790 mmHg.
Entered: 216 mmHg
